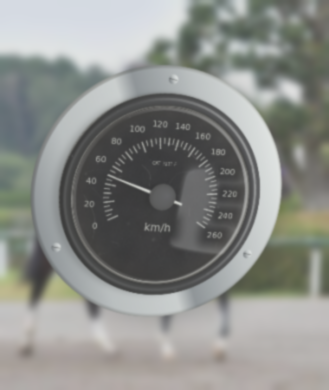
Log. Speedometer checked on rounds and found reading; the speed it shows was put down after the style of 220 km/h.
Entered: 50 km/h
